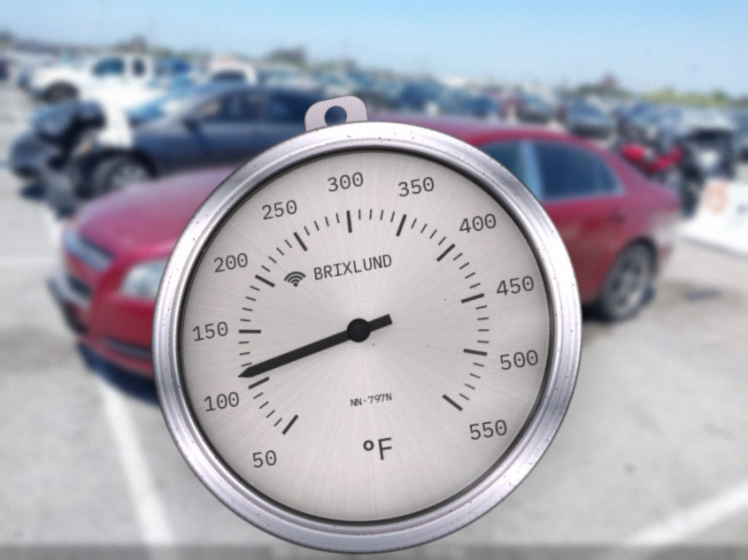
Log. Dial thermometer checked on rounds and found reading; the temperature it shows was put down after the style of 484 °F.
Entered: 110 °F
